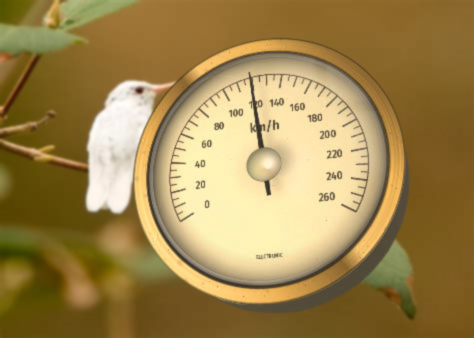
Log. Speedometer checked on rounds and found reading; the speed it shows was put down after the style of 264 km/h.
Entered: 120 km/h
